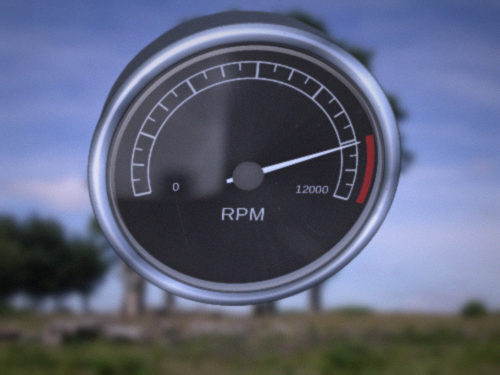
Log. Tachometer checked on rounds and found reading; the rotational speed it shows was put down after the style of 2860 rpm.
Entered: 10000 rpm
